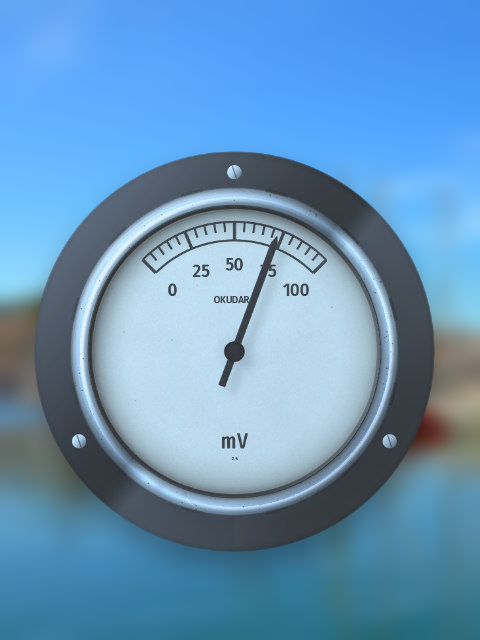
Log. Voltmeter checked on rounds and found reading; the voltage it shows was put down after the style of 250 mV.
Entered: 72.5 mV
